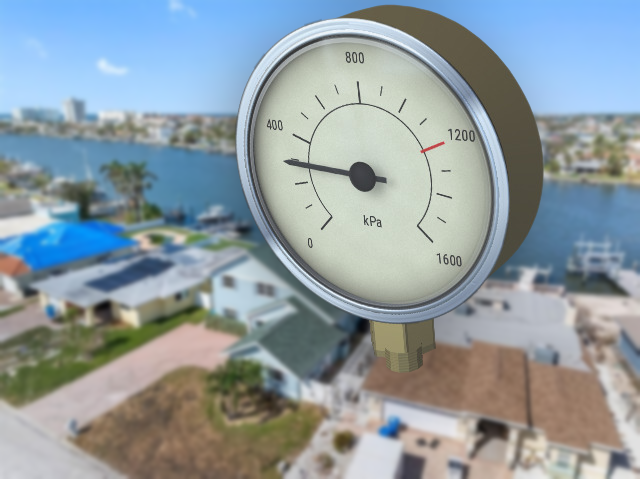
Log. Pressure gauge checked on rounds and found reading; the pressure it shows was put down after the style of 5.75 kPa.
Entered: 300 kPa
